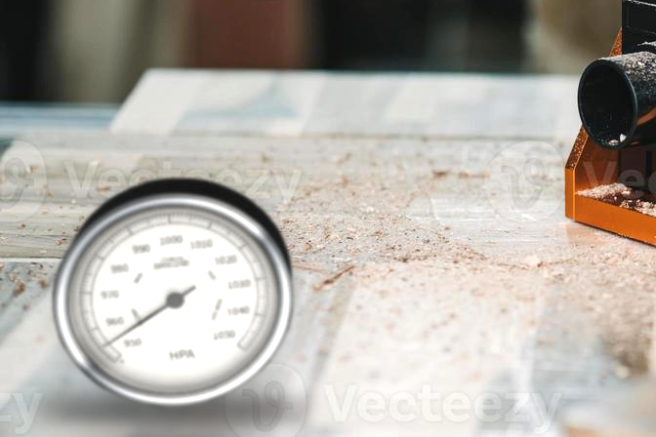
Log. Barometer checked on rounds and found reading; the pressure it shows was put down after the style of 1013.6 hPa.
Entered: 955 hPa
